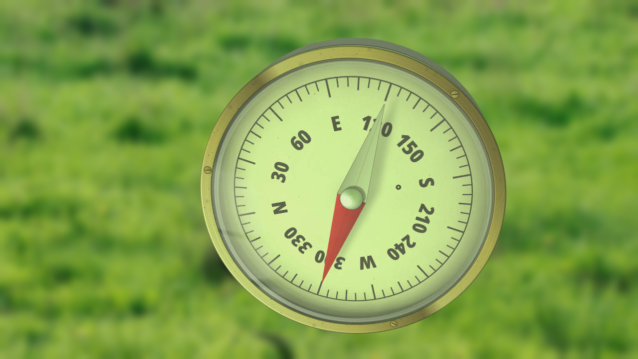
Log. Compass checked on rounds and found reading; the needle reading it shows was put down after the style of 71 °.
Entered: 300 °
